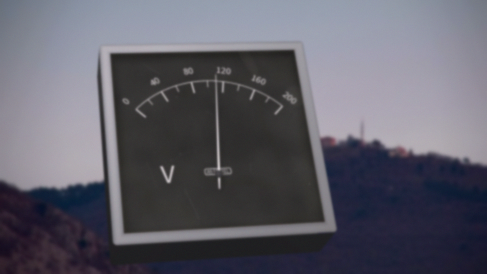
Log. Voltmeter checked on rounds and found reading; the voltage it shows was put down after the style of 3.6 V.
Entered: 110 V
